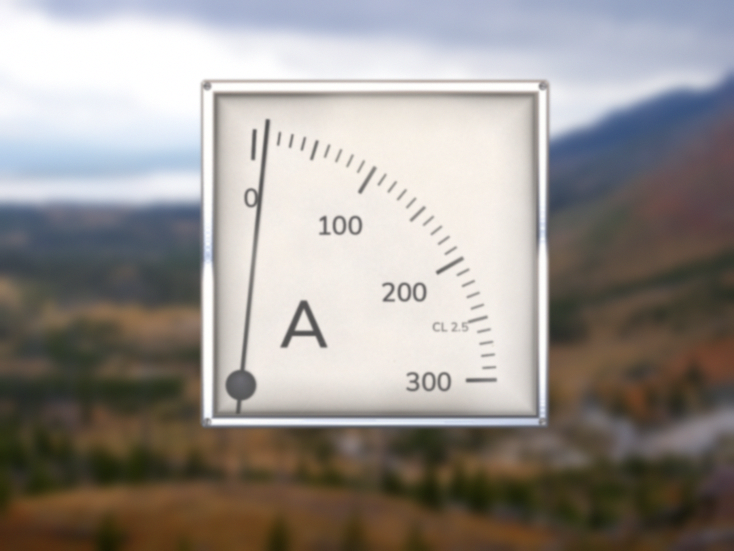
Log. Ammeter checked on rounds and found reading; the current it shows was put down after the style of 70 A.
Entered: 10 A
